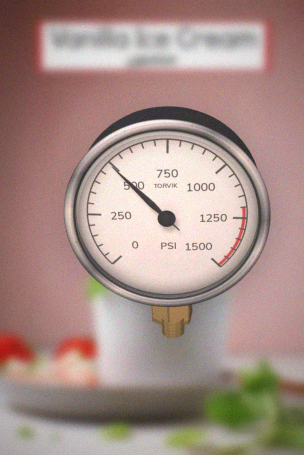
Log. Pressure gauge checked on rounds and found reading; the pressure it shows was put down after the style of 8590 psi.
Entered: 500 psi
